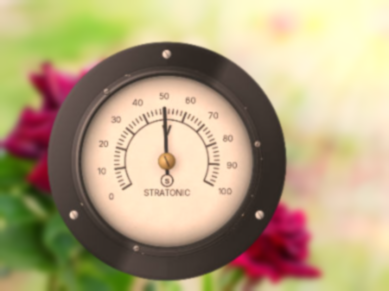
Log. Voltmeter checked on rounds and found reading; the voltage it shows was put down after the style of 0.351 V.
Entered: 50 V
